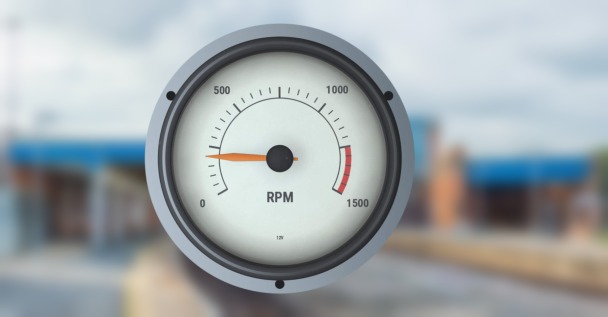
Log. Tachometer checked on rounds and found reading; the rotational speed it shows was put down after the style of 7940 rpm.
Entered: 200 rpm
